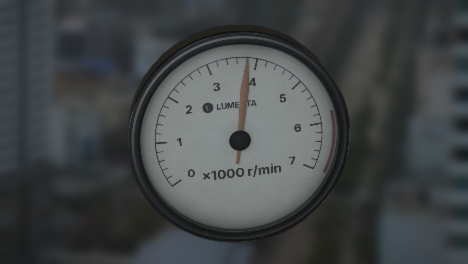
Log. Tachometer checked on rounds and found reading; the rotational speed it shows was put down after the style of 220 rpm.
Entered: 3800 rpm
